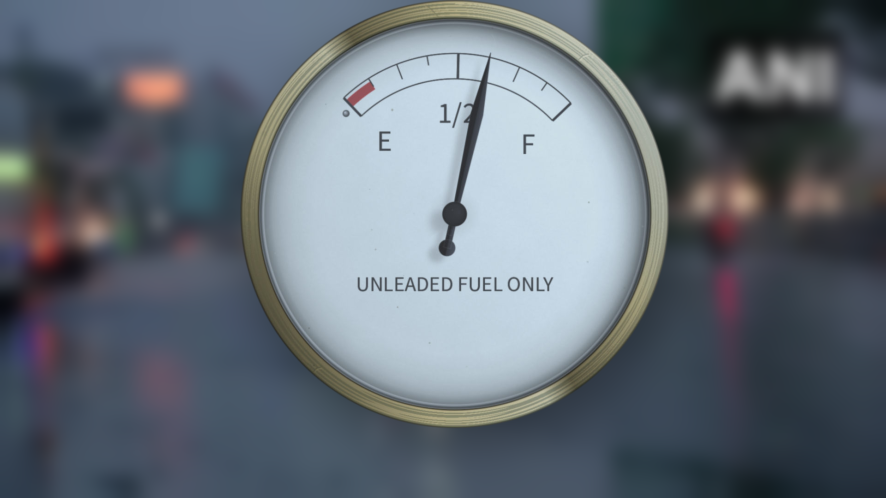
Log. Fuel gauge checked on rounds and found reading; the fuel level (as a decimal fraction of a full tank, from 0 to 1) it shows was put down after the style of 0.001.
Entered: 0.625
